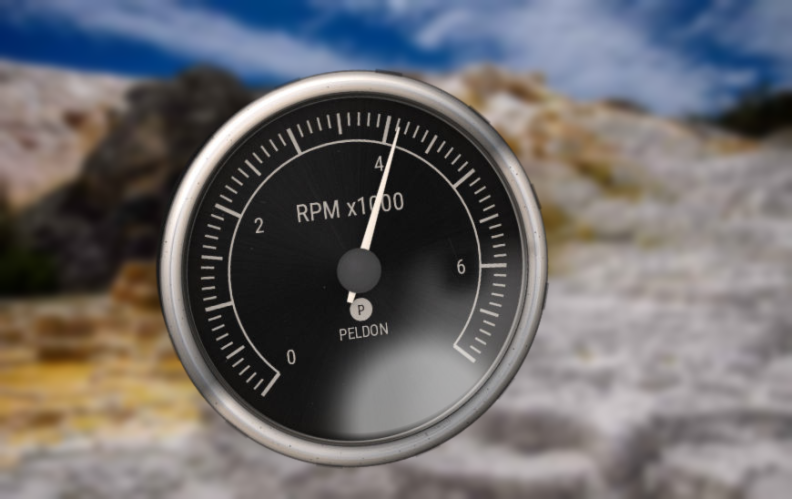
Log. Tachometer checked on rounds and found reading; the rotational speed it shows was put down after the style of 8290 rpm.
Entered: 4100 rpm
